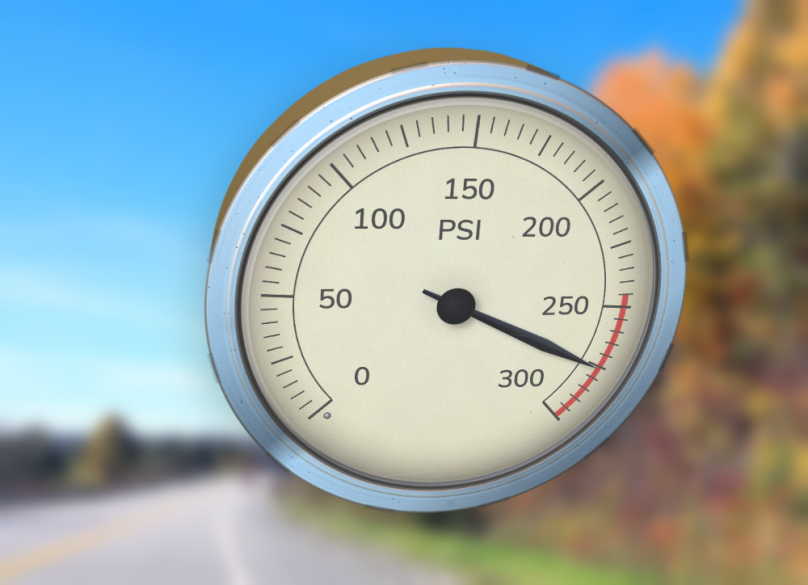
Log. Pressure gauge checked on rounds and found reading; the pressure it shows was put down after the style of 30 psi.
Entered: 275 psi
